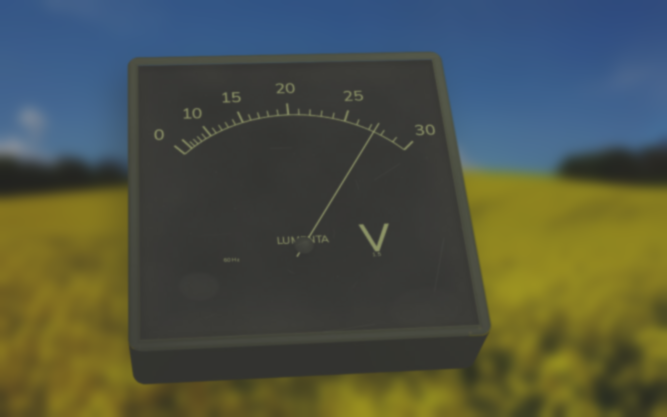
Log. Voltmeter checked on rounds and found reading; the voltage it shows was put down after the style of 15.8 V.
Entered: 27.5 V
